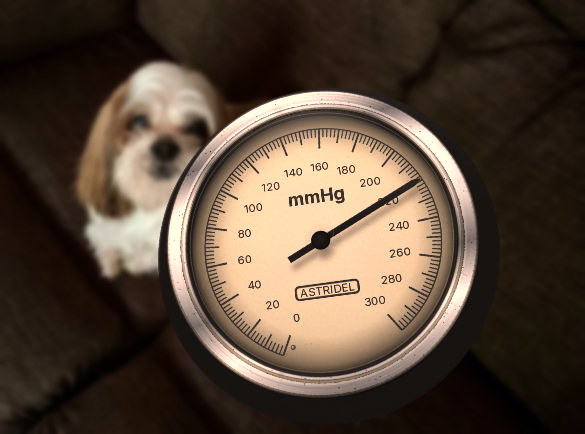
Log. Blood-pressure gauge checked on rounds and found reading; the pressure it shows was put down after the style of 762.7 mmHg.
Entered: 220 mmHg
